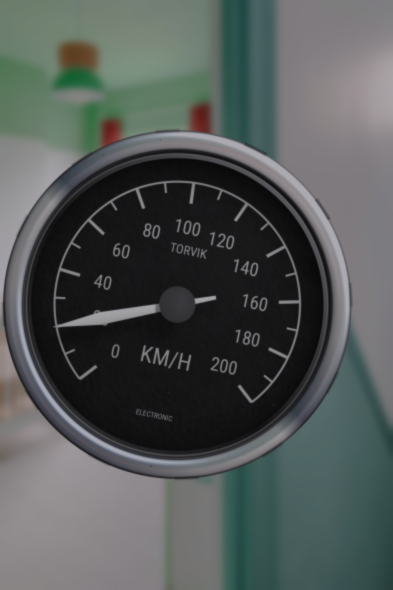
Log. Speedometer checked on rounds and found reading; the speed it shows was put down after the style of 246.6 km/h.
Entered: 20 km/h
